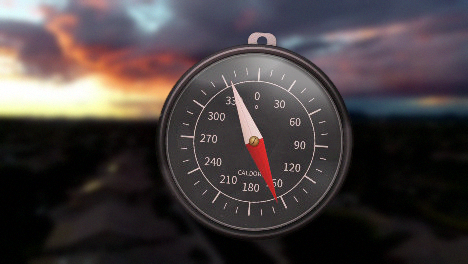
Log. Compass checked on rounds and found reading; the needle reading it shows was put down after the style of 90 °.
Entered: 155 °
